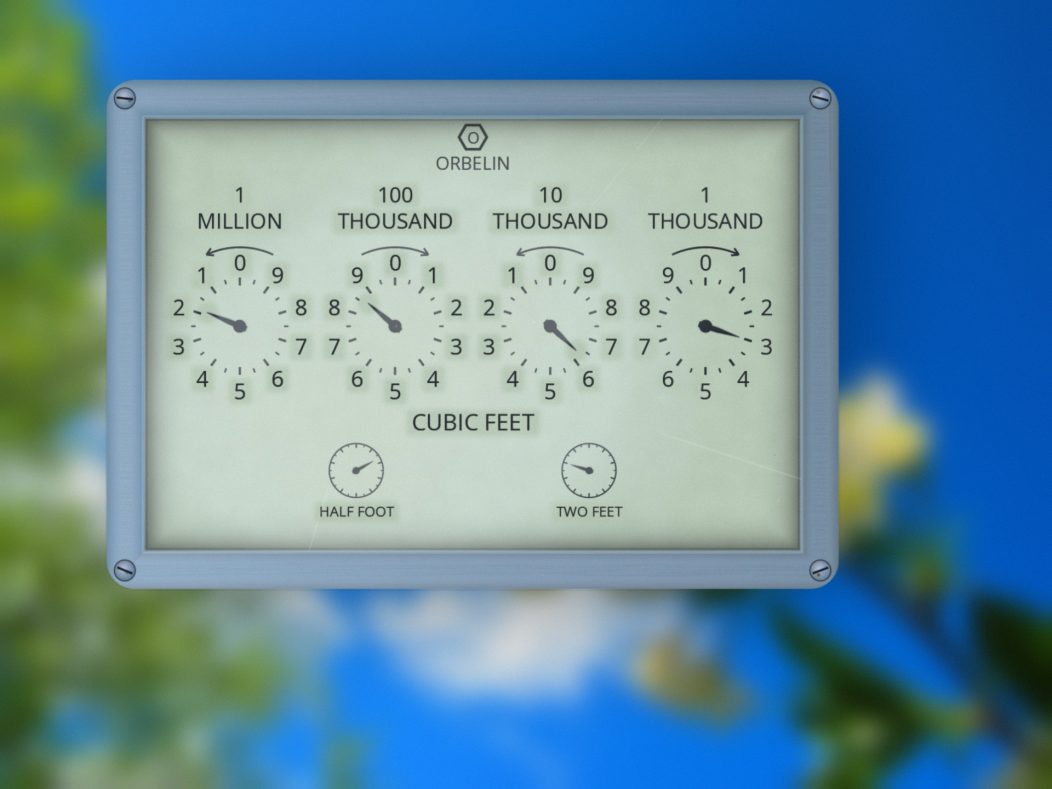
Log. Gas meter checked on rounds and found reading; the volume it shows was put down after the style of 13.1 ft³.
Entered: 186300 ft³
